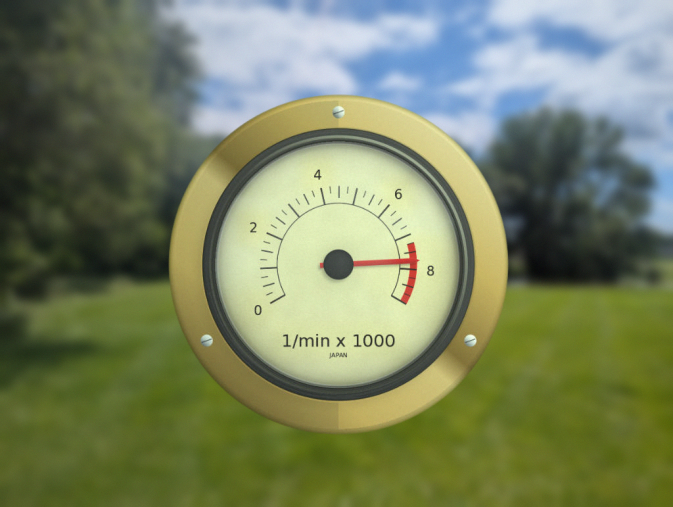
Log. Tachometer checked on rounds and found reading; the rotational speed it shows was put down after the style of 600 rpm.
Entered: 7750 rpm
